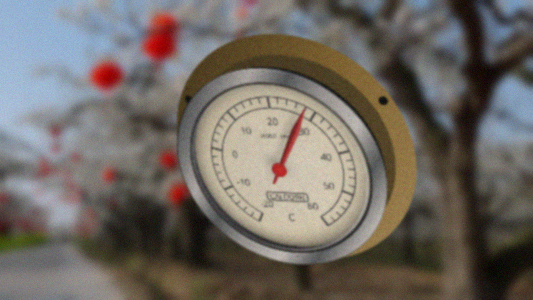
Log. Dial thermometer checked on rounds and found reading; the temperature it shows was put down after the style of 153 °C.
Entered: 28 °C
